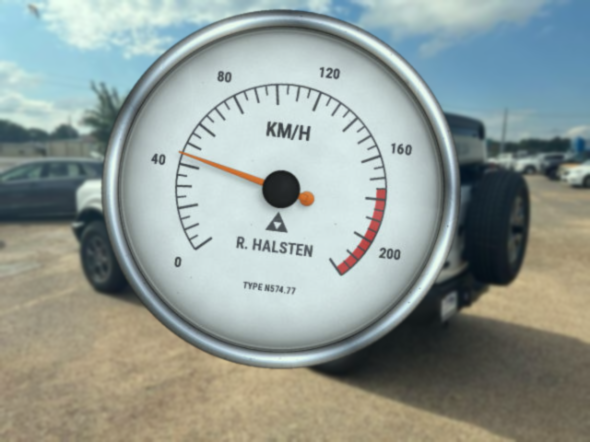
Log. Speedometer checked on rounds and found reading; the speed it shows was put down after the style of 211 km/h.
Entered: 45 km/h
